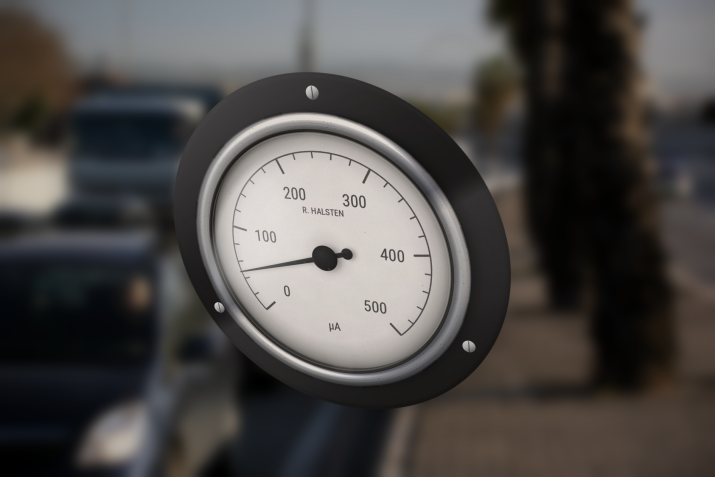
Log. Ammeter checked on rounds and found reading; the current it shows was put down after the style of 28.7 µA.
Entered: 50 µA
